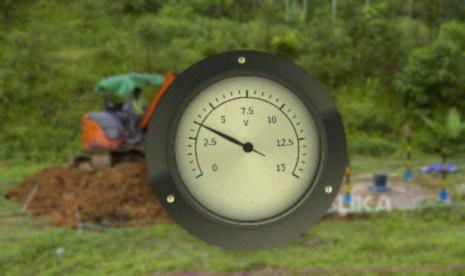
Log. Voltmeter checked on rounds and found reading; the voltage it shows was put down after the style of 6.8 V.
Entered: 3.5 V
